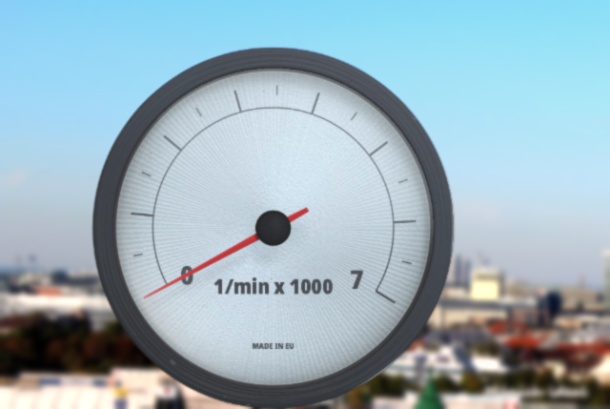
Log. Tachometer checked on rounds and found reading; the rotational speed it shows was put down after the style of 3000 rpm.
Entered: 0 rpm
